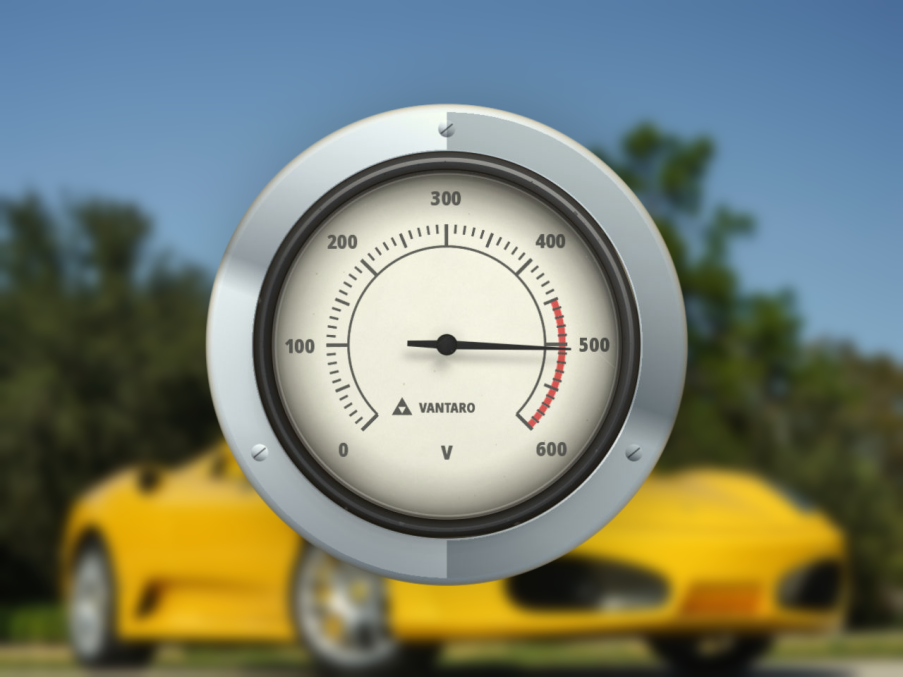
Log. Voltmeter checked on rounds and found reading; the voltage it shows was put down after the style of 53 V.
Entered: 505 V
